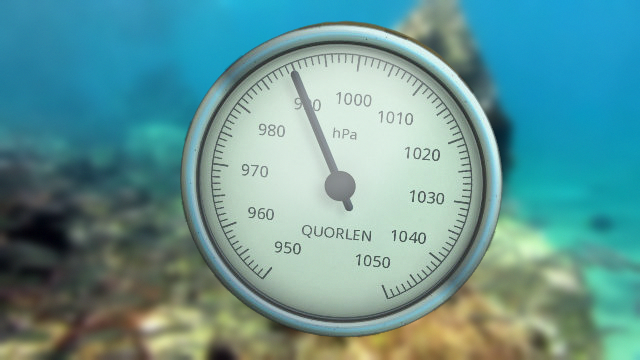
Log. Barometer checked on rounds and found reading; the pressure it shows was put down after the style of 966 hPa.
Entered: 990 hPa
